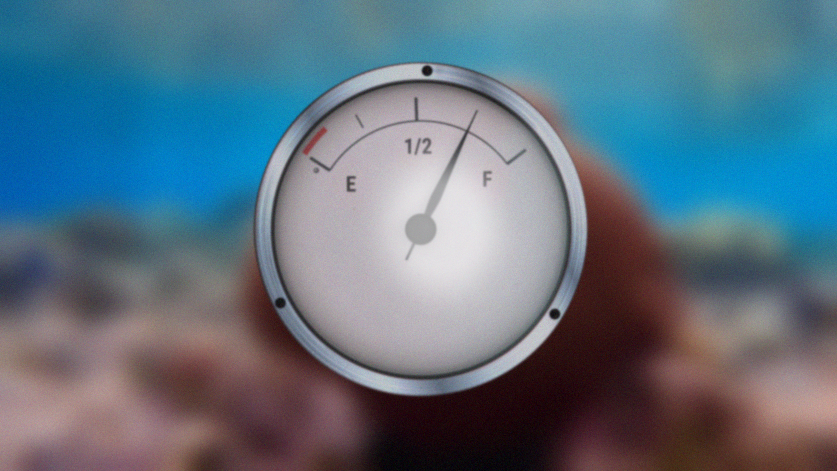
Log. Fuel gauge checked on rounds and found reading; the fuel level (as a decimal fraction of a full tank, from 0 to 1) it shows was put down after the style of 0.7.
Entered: 0.75
